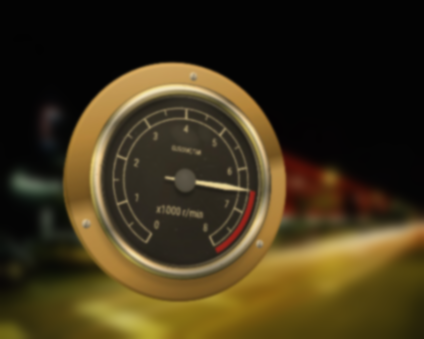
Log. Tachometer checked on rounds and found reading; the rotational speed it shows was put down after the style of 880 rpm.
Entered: 6500 rpm
